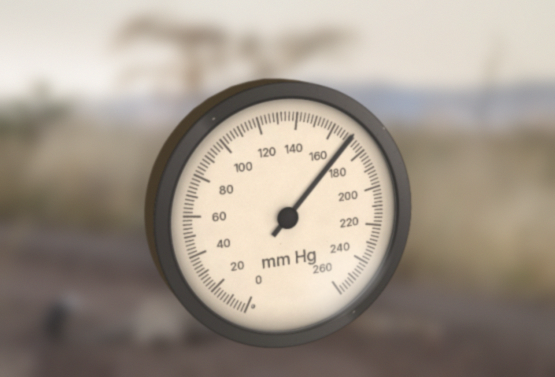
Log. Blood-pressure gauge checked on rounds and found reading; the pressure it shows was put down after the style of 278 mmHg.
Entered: 170 mmHg
